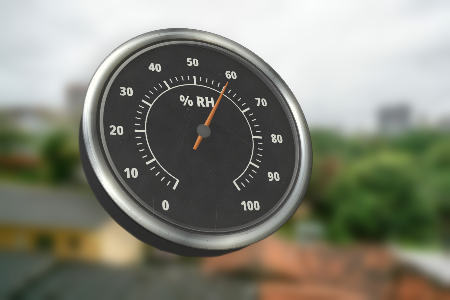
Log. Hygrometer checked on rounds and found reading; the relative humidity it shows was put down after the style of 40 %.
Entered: 60 %
